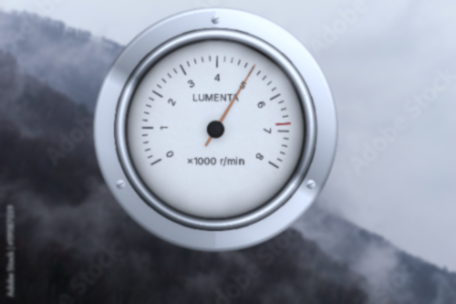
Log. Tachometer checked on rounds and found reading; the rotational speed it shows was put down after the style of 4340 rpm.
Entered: 5000 rpm
